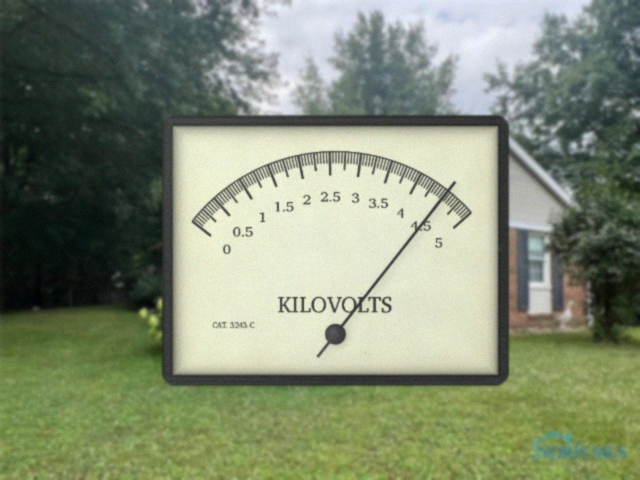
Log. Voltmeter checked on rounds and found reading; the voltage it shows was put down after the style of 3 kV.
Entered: 4.5 kV
